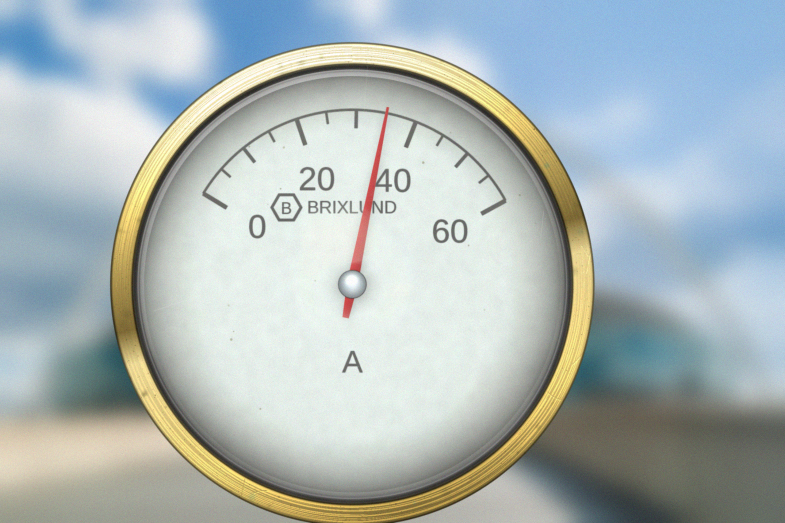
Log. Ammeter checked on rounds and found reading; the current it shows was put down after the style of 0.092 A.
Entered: 35 A
